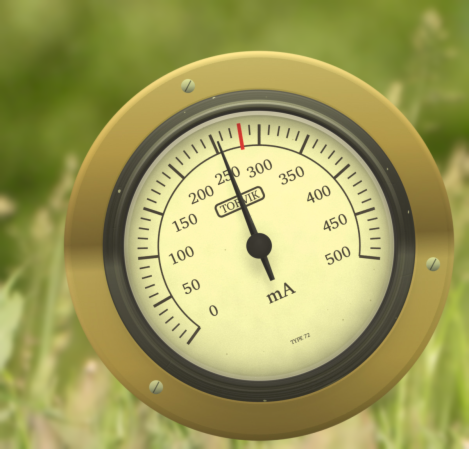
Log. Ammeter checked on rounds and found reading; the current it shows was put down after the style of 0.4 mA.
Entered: 255 mA
